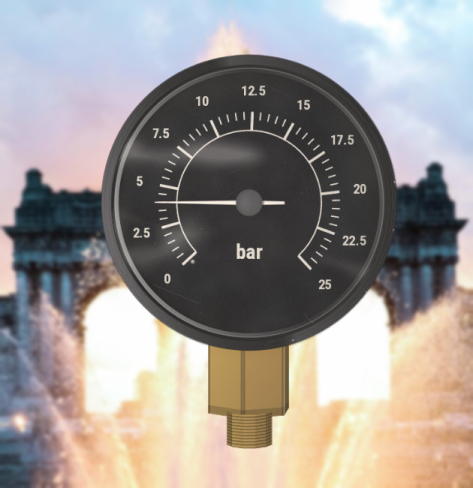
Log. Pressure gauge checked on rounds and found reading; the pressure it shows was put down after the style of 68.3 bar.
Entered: 4 bar
